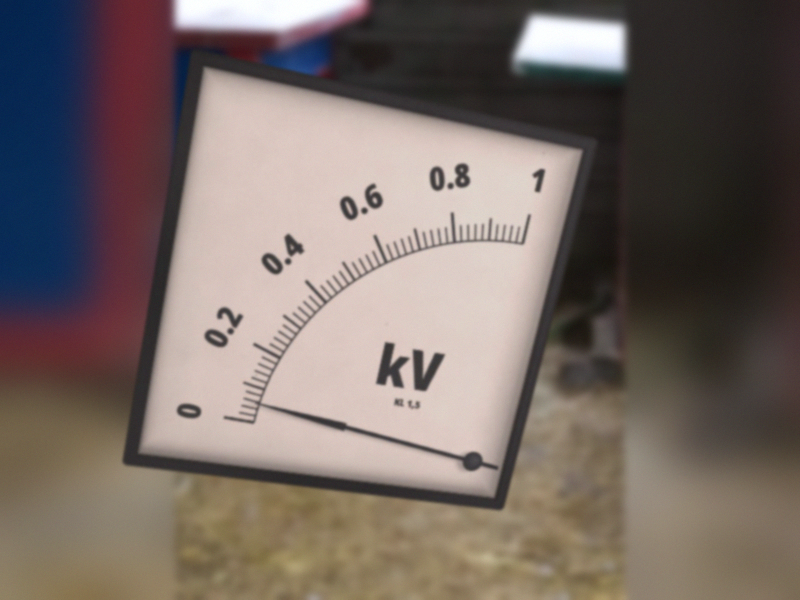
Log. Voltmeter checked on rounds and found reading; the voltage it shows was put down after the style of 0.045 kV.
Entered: 0.06 kV
